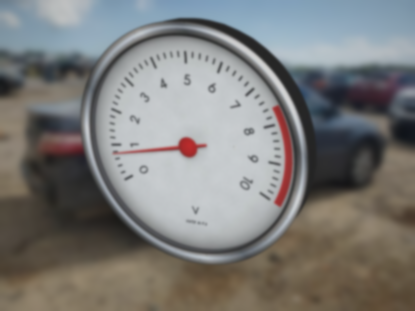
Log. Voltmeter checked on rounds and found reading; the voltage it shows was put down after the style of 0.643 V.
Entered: 0.8 V
